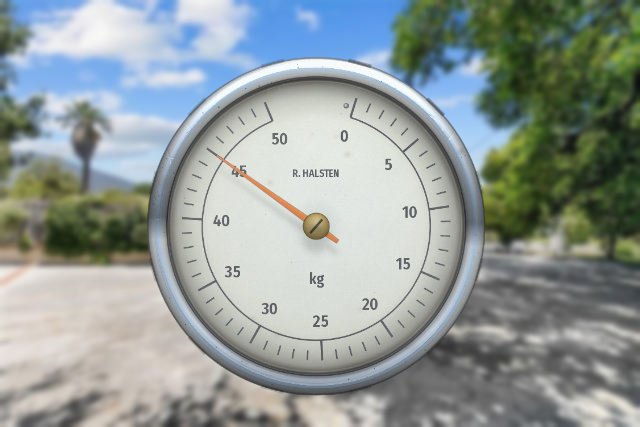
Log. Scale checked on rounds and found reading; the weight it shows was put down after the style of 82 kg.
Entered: 45 kg
